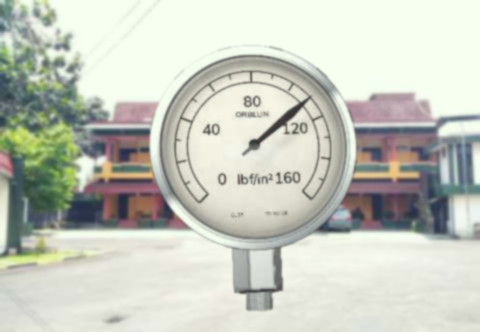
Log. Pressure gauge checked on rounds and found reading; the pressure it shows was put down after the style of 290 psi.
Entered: 110 psi
